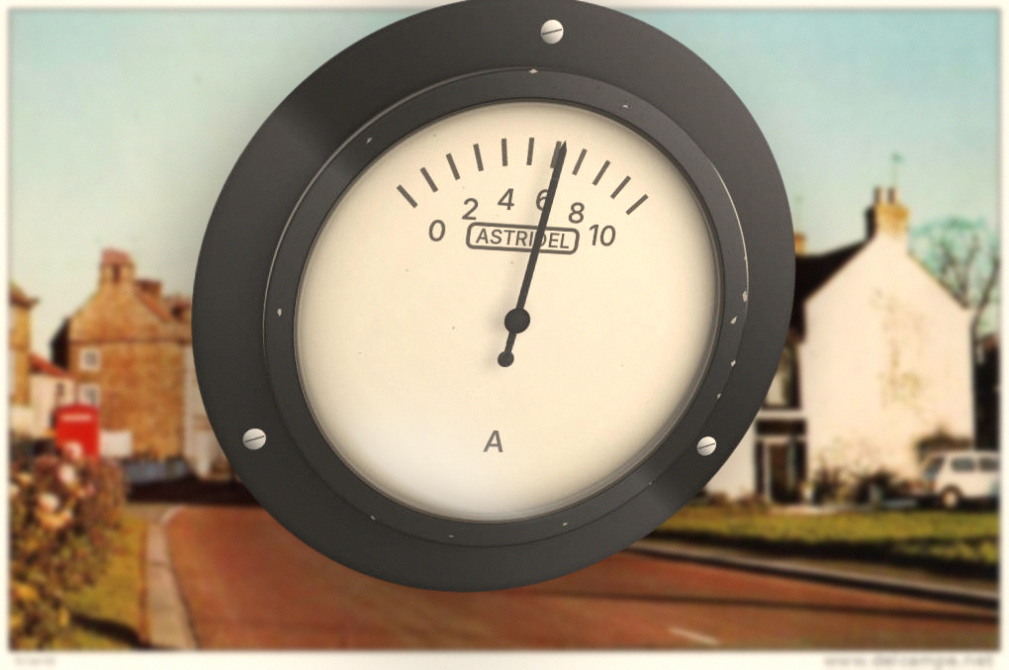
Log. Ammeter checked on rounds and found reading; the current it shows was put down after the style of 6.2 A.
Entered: 6 A
